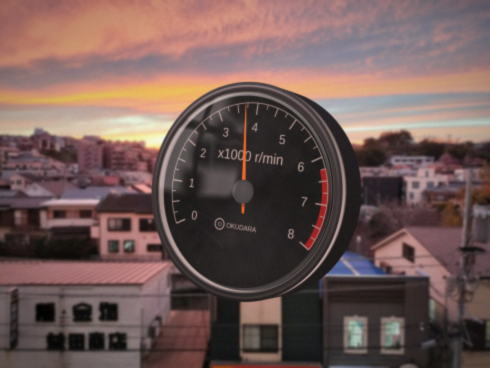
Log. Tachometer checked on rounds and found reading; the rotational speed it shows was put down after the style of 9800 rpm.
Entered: 3750 rpm
